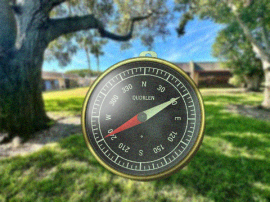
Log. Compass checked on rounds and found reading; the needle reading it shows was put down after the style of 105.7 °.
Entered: 240 °
